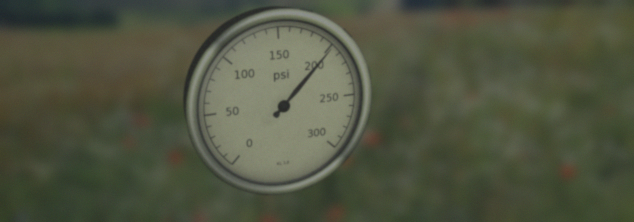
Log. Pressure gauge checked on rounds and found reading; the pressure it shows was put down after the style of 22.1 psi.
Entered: 200 psi
